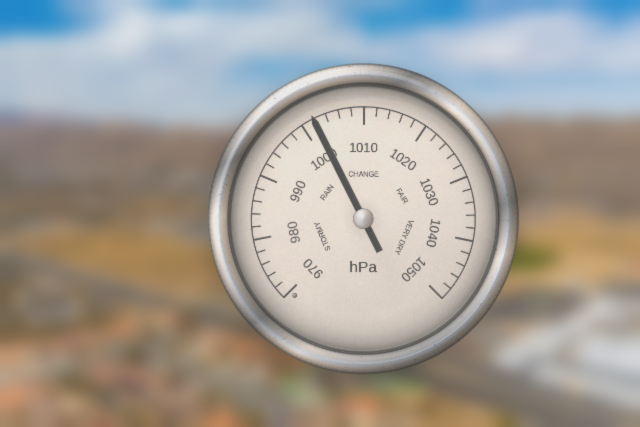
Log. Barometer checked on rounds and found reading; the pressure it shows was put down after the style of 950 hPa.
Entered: 1002 hPa
